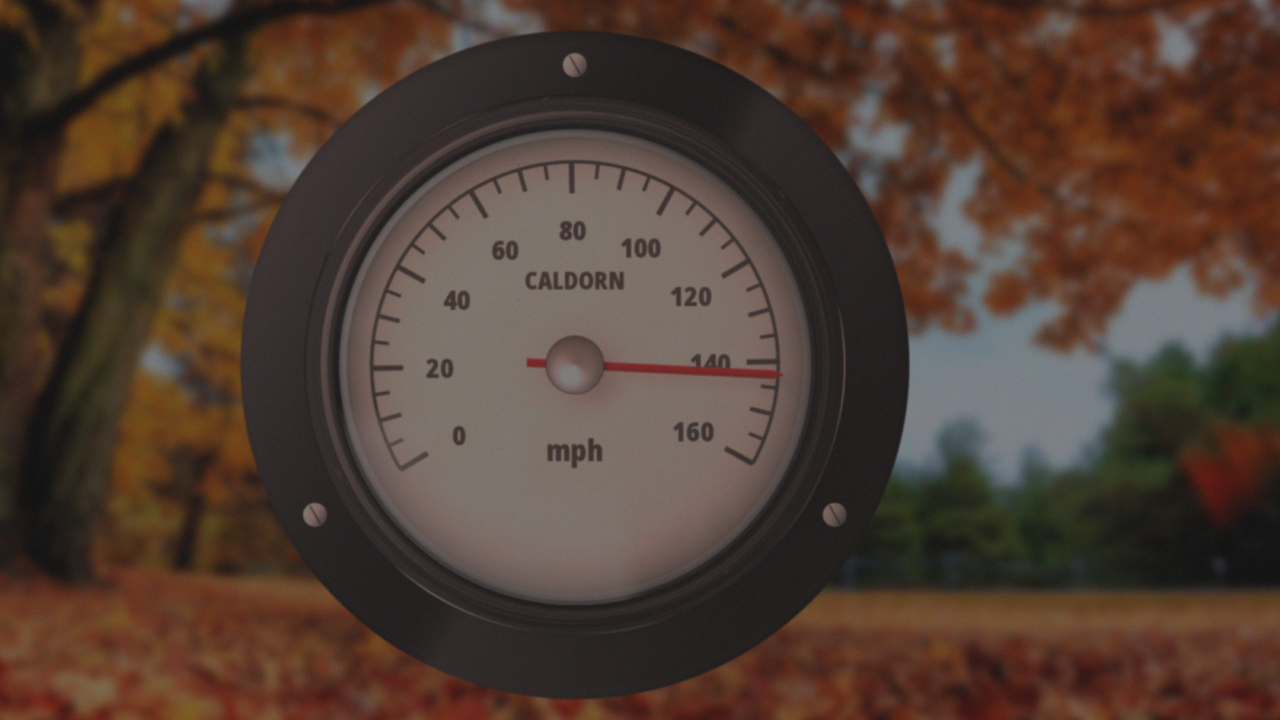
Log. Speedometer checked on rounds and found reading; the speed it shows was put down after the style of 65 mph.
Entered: 142.5 mph
